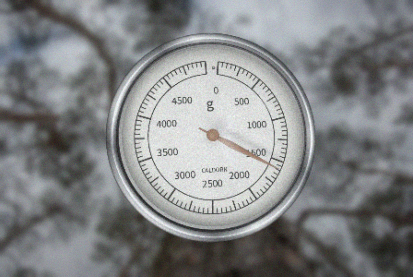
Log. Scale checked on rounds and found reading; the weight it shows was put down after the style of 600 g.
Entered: 1600 g
